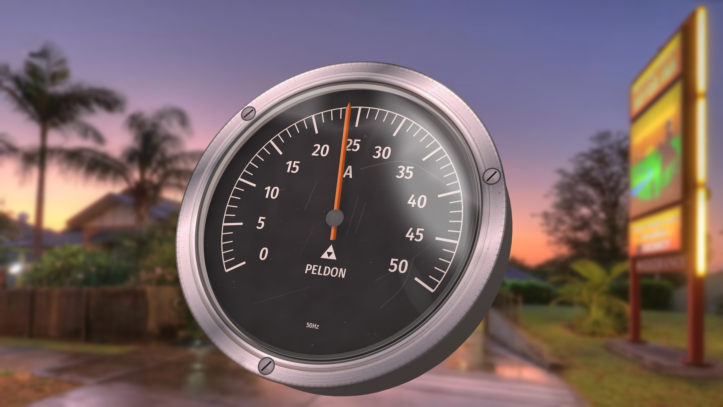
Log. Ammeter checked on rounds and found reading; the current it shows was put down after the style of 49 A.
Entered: 24 A
